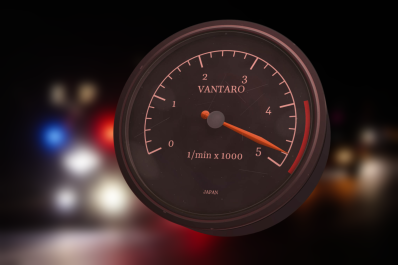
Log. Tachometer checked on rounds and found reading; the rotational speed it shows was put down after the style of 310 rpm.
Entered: 4800 rpm
